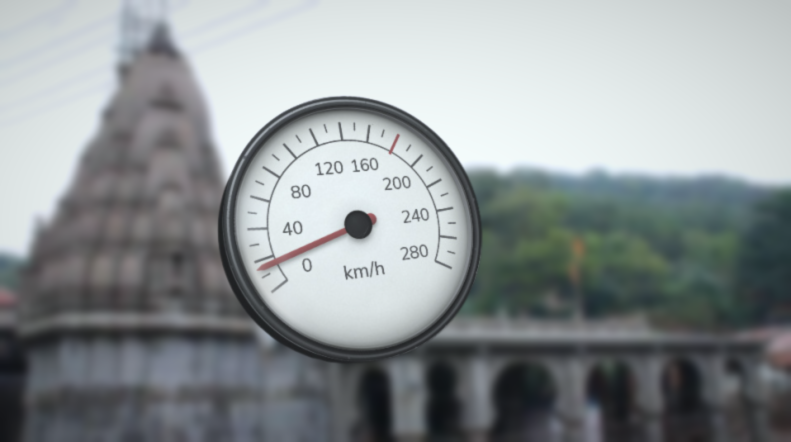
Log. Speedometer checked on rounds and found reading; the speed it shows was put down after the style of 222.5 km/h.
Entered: 15 km/h
